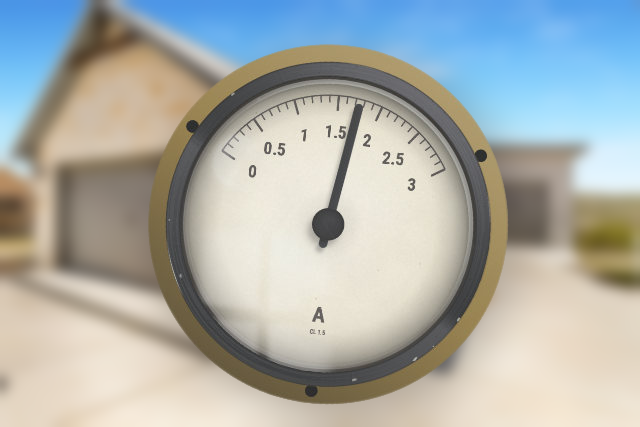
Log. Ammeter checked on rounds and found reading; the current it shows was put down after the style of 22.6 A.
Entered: 1.75 A
